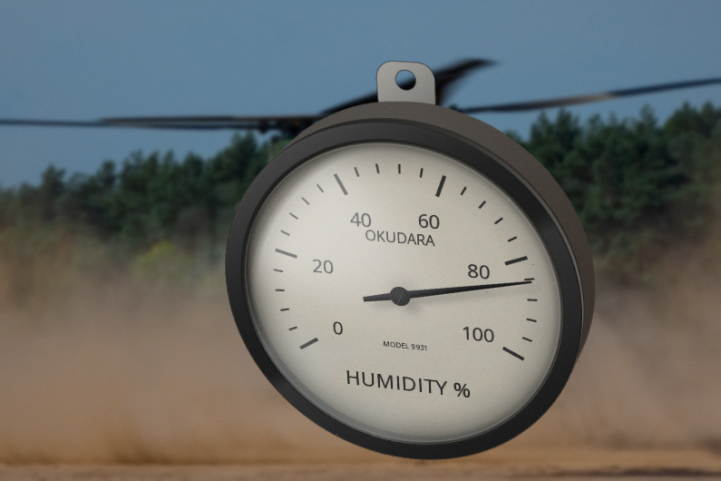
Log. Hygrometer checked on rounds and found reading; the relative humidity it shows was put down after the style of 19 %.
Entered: 84 %
